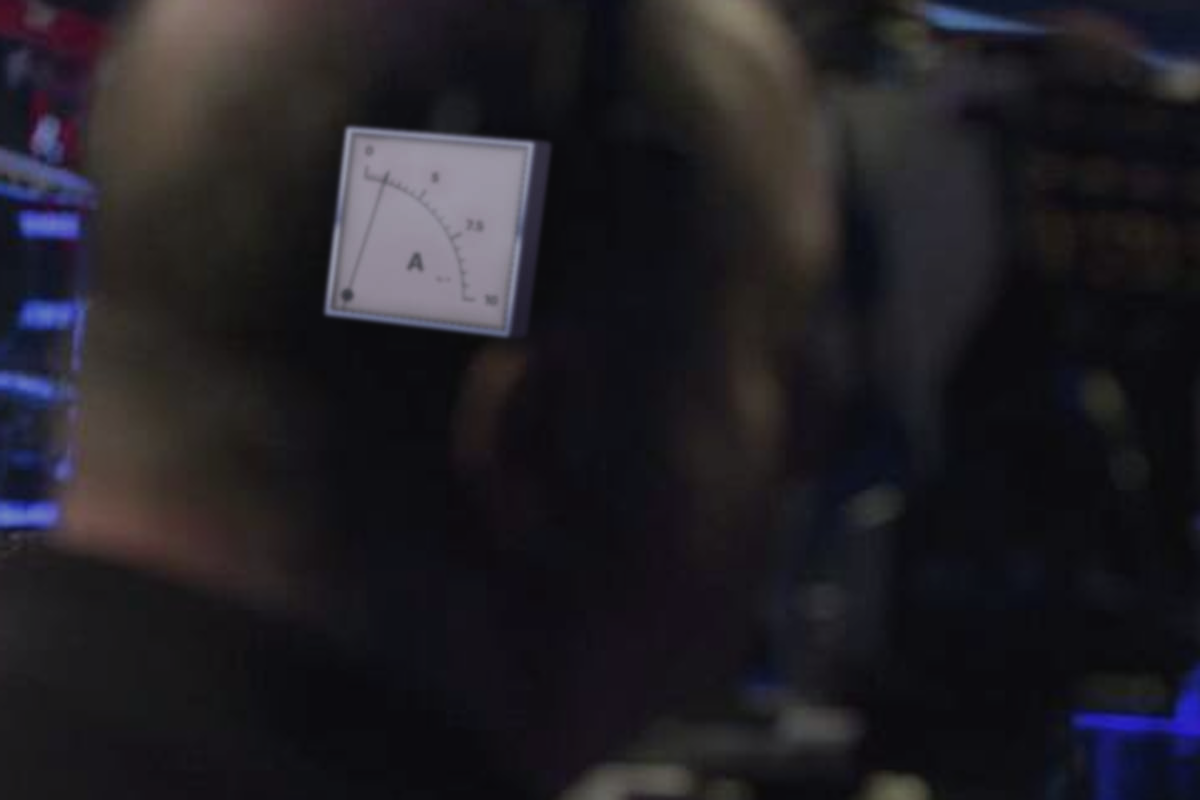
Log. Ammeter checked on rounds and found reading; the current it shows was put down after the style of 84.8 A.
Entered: 2.5 A
